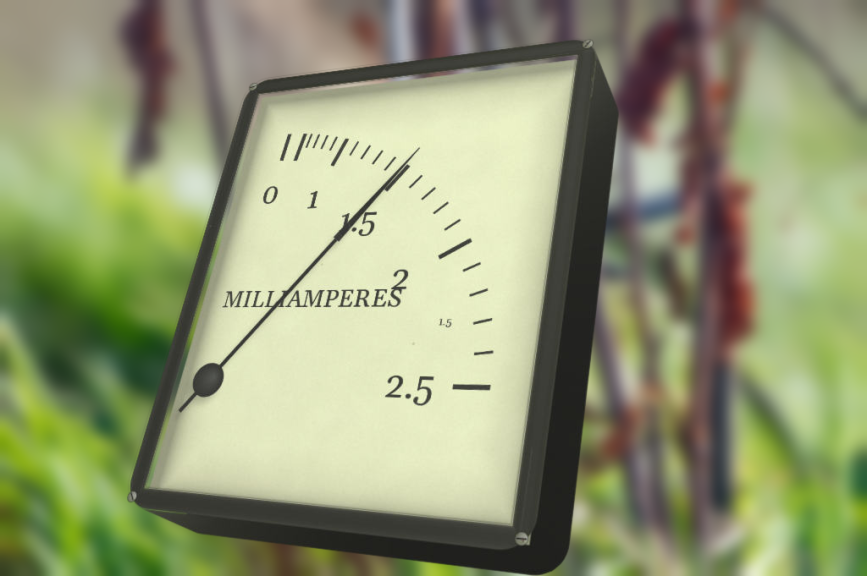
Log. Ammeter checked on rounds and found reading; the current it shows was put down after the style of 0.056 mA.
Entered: 1.5 mA
